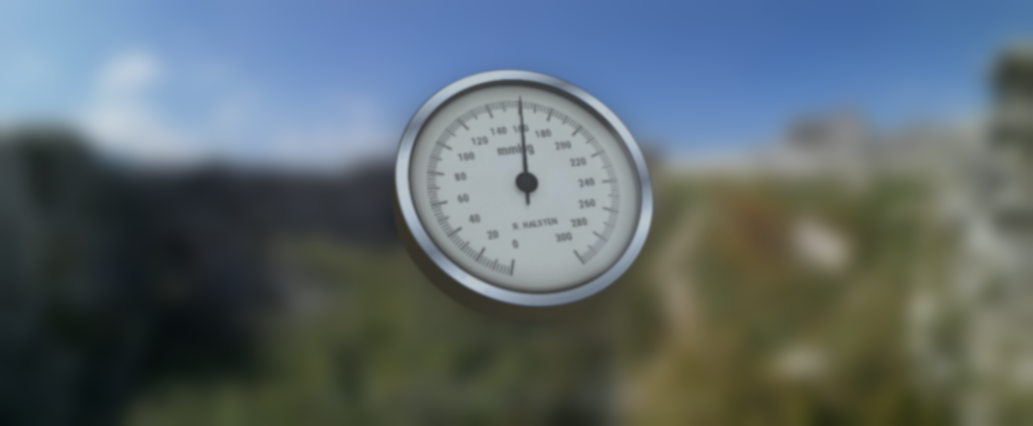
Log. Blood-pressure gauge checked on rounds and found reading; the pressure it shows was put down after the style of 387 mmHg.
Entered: 160 mmHg
